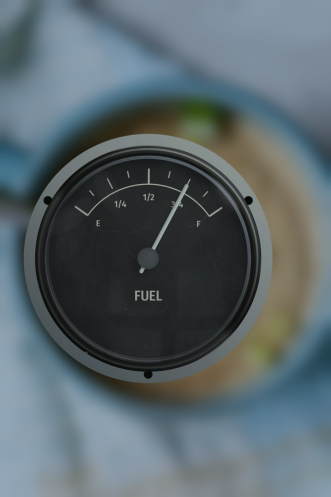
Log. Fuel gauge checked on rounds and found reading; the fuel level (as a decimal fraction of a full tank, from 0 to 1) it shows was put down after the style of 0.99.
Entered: 0.75
